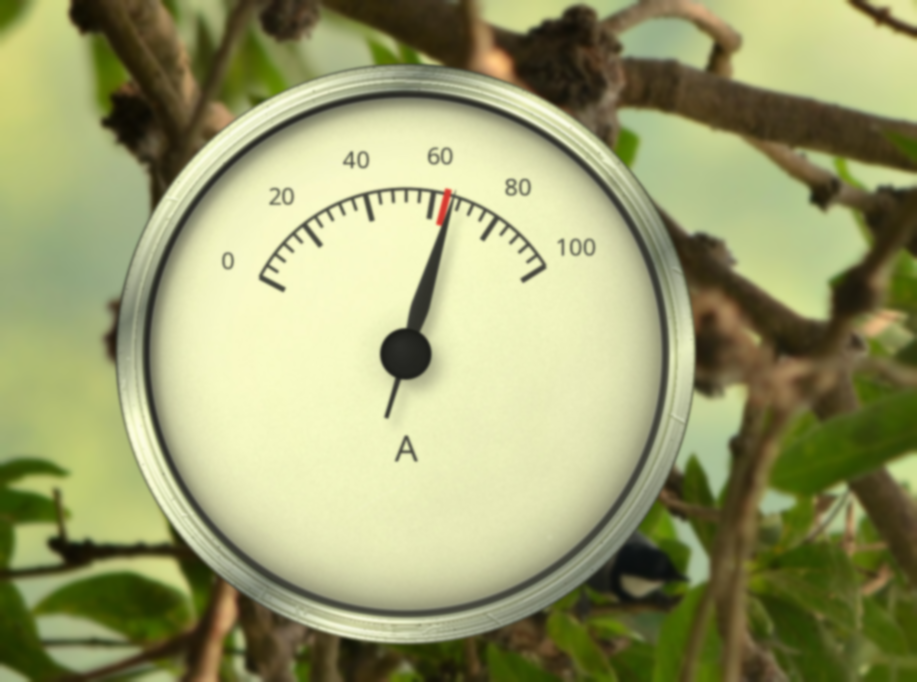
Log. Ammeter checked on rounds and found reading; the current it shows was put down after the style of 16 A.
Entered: 66 A
